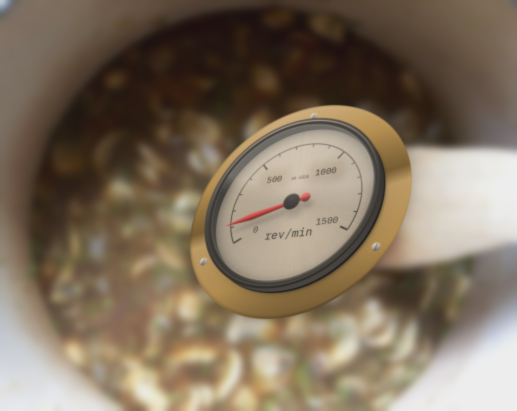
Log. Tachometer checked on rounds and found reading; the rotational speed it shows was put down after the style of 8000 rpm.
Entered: 100 rpm
